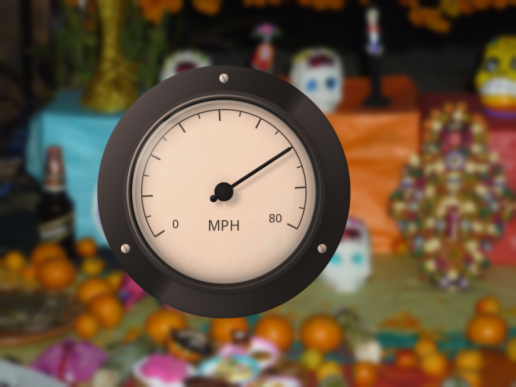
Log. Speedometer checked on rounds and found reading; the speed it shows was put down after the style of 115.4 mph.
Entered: 60 mph
